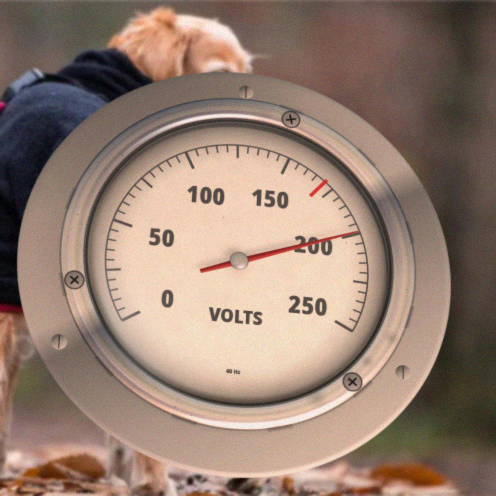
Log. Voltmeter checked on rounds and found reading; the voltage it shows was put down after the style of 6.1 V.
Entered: 200 V
